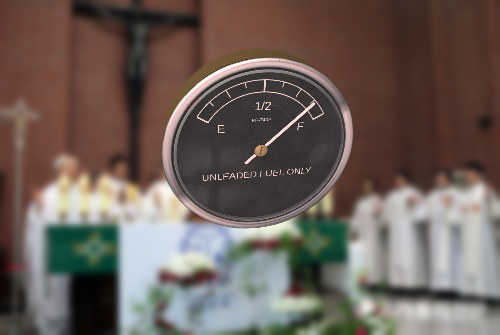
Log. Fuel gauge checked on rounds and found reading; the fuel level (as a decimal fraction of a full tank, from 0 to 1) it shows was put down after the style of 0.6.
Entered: 0.875
